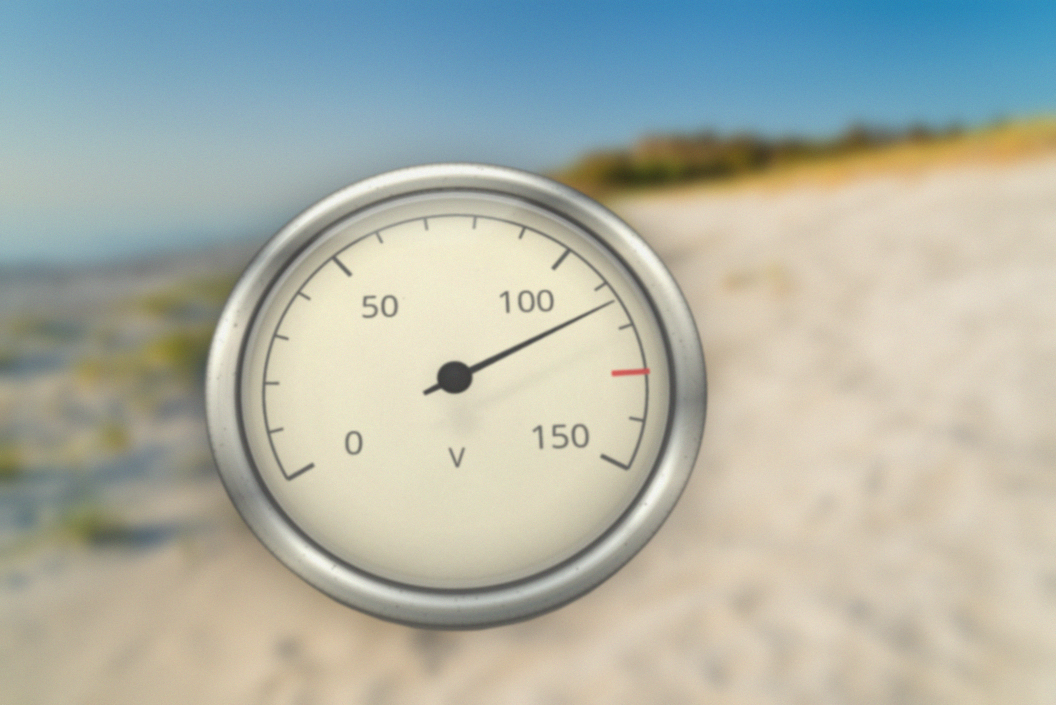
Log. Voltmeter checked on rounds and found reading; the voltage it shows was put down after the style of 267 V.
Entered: 115 V
